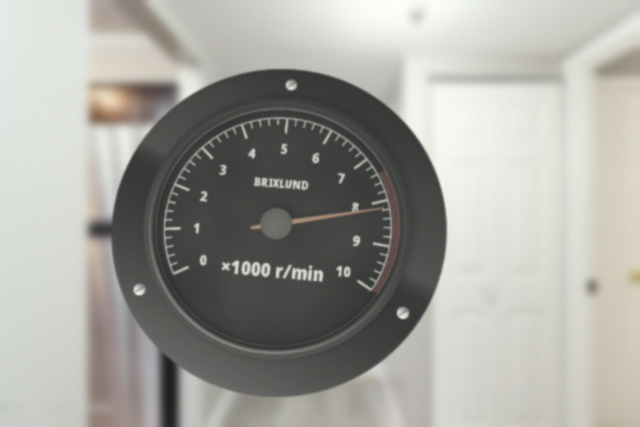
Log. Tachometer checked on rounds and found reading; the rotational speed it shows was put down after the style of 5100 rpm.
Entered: 8200 rpm
